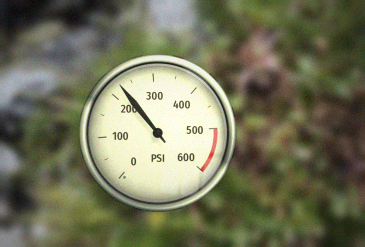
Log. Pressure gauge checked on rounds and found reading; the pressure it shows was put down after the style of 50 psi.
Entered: 225 psi
